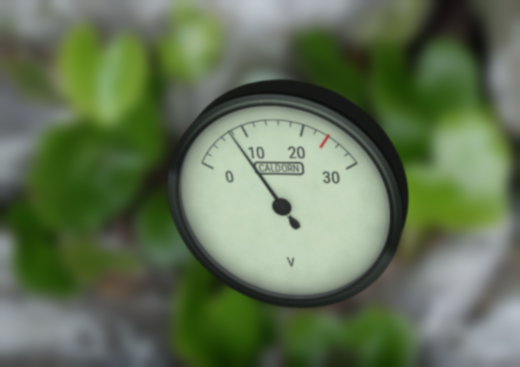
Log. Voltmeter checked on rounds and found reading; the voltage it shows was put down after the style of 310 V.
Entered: 8 V
